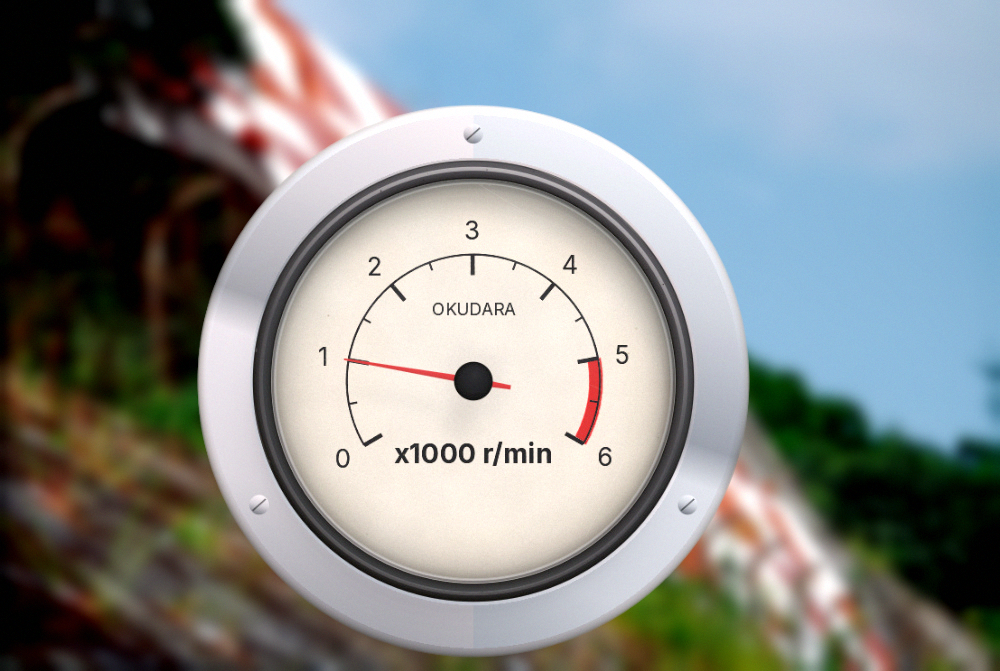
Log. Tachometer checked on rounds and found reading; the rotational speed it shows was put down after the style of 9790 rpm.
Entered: 1000 rpm
